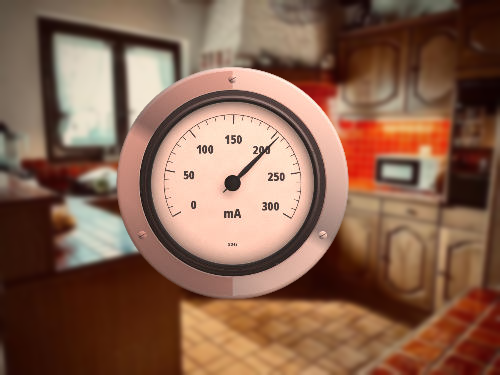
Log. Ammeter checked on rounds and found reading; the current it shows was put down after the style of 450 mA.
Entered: 205 mA
